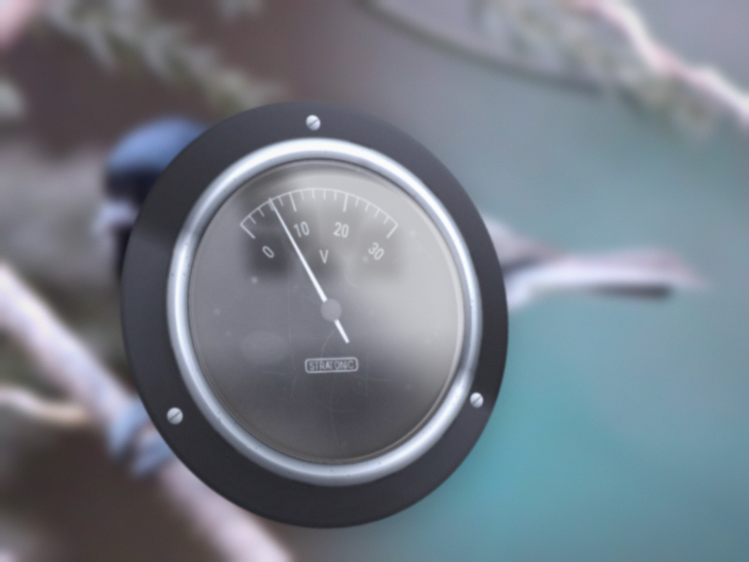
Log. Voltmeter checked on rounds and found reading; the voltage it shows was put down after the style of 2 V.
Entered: 6 V
